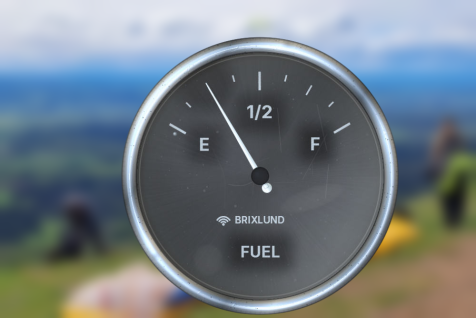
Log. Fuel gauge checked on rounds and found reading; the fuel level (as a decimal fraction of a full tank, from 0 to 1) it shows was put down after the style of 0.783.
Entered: 0.25
